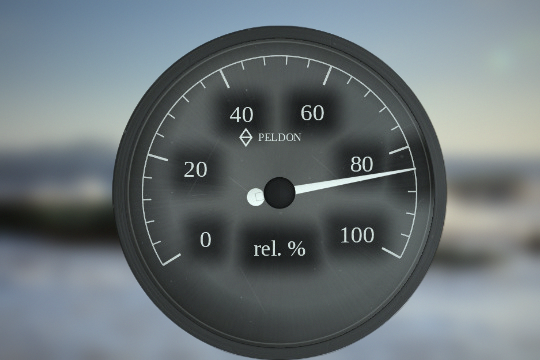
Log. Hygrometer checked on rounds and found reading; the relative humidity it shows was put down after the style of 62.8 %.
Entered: 84 %
